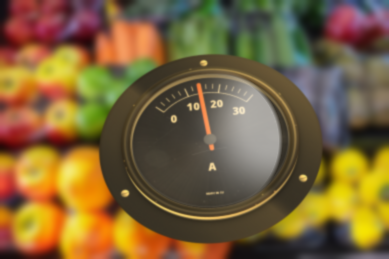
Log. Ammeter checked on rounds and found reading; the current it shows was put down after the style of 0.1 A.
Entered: 14 A
